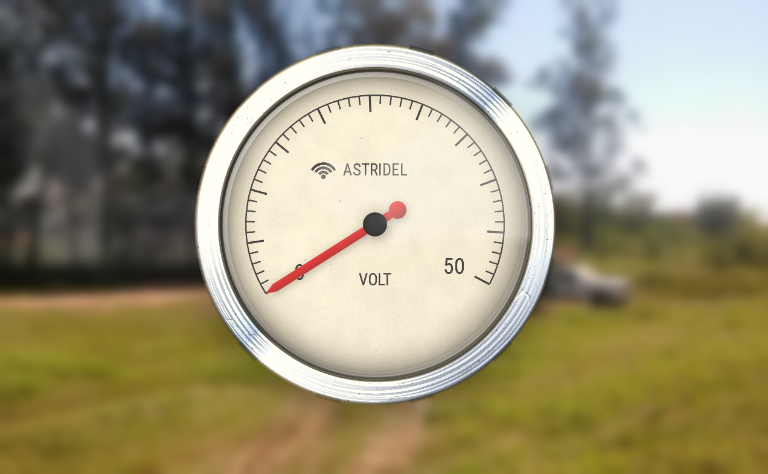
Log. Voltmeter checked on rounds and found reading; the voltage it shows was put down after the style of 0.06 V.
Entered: 0 V
